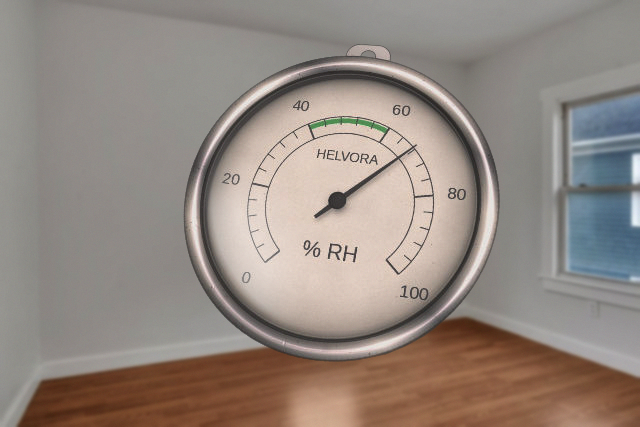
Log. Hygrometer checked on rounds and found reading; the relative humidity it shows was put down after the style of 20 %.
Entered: 68 %
